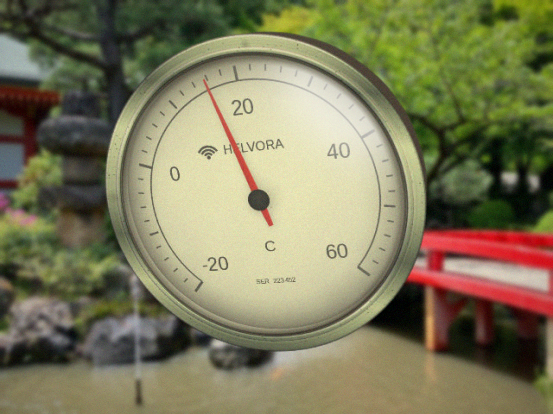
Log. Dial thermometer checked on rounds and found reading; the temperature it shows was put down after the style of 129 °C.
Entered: 16 °C
